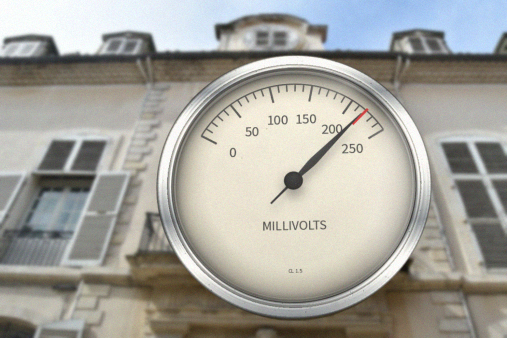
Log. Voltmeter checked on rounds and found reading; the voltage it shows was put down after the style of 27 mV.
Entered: 220 mV
